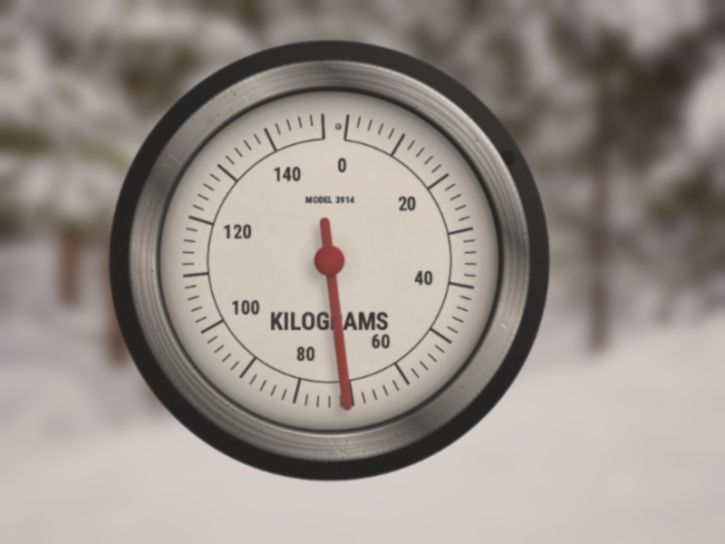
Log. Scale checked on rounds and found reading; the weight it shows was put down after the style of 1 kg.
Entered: 71 kg
